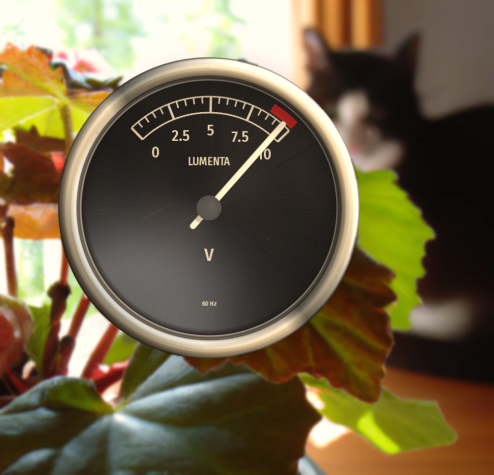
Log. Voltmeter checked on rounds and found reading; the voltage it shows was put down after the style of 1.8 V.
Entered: 9.5 V
